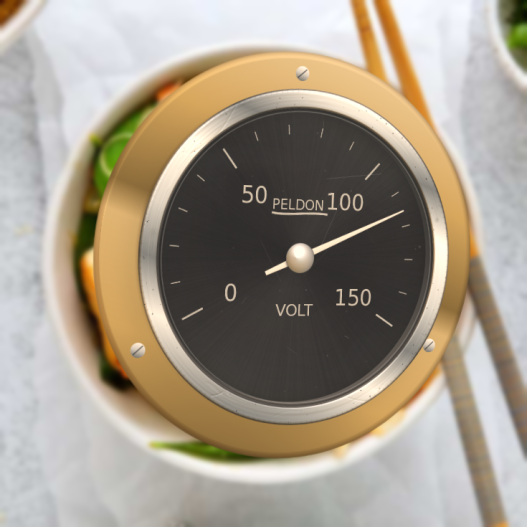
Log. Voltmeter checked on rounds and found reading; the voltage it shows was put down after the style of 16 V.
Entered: 115 V
